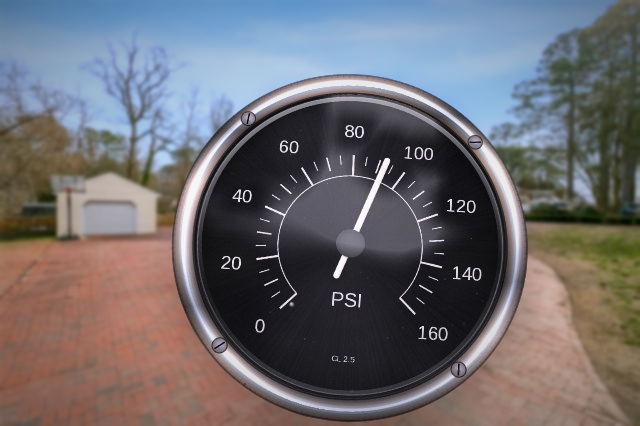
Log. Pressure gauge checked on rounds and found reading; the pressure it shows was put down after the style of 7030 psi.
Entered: 92.5 psi
